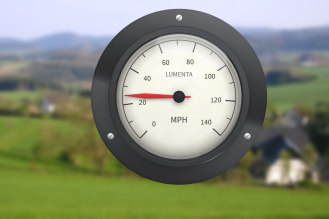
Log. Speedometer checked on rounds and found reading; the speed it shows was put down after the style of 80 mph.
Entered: 25 mph
